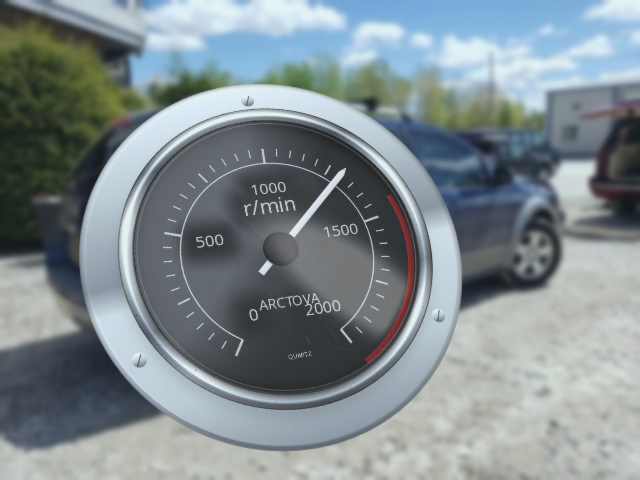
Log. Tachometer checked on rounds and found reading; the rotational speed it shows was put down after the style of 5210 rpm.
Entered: 1300 rpm
